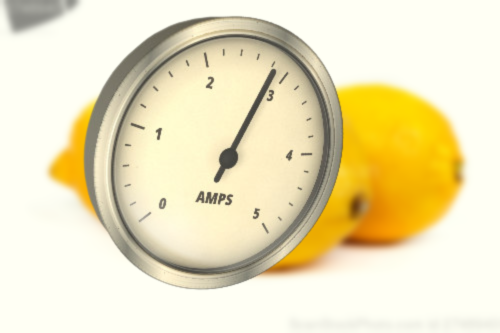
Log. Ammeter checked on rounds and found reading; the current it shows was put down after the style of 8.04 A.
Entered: 2.8 A
